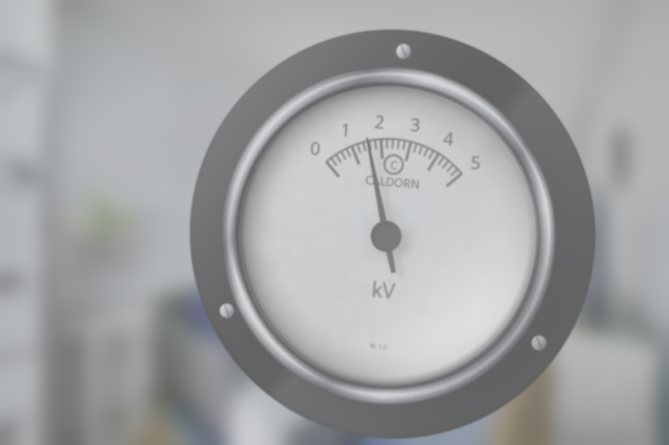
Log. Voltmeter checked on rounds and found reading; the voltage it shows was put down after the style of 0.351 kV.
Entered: 1.6 kV
